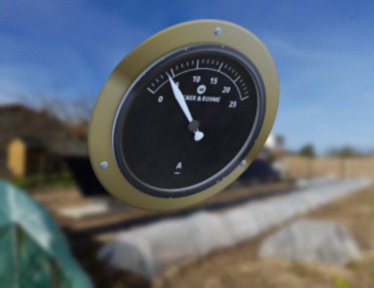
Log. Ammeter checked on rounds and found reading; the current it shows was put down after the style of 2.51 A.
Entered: 4 A
